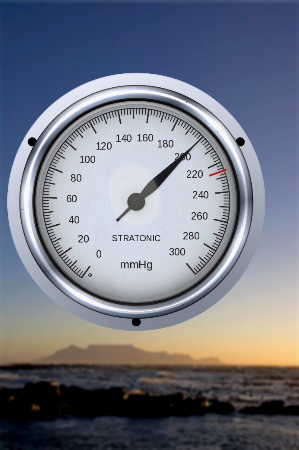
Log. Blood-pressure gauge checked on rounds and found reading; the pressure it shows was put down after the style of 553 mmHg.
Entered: 200 mmHg
